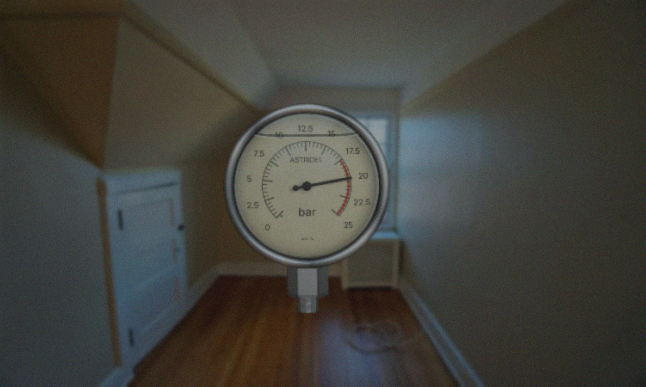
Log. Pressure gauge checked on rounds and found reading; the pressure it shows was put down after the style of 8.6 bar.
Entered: 20 bar
